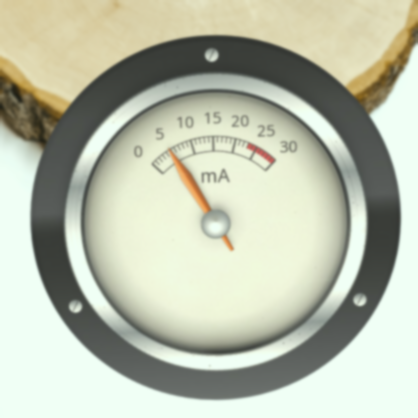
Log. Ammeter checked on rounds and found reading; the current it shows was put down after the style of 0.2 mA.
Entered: 5 mA
